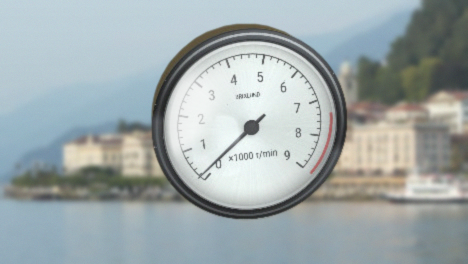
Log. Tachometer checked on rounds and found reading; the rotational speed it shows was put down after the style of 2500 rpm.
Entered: 200 rpm
